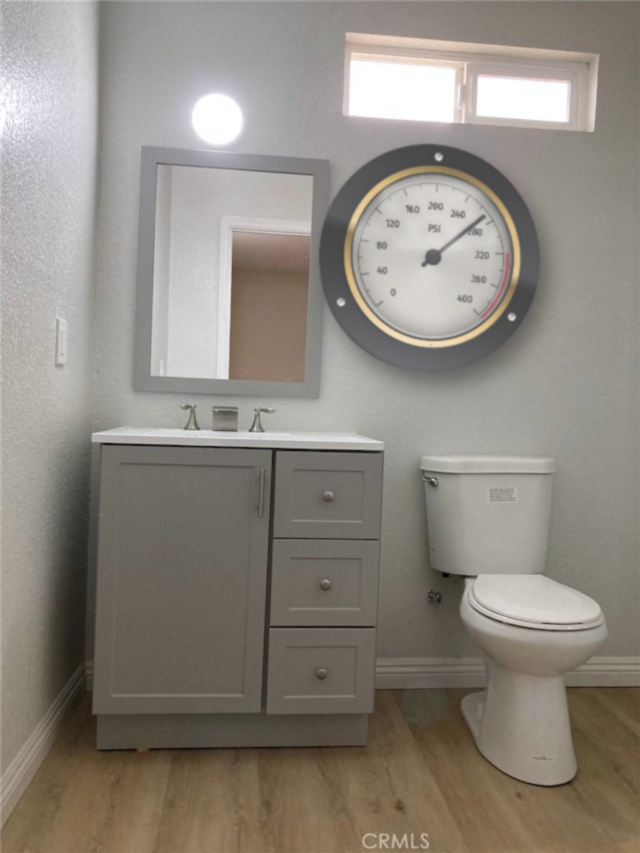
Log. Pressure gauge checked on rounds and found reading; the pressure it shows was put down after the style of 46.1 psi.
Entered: 270 psi
